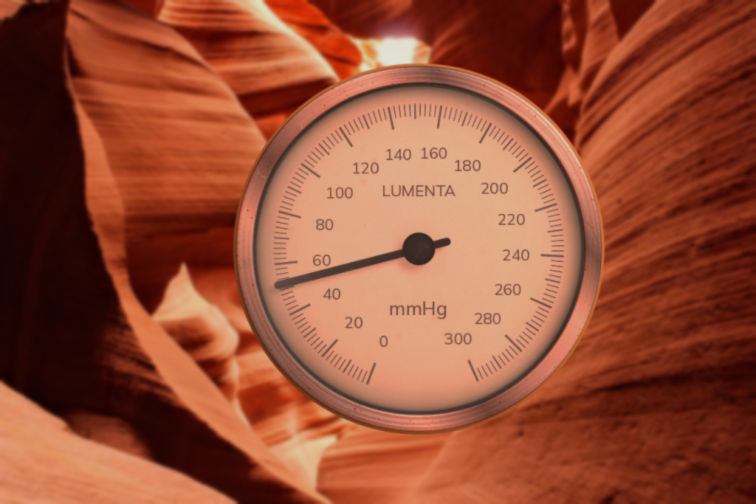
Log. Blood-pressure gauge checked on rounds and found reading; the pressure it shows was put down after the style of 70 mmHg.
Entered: 52 mmHg
